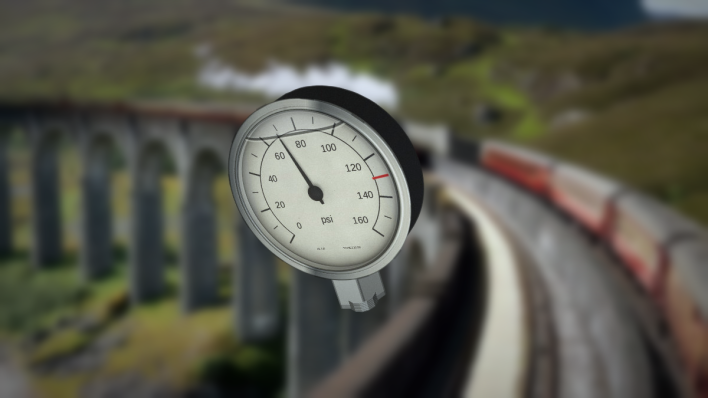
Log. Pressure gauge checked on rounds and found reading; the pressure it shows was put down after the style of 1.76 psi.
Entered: 70 psi
